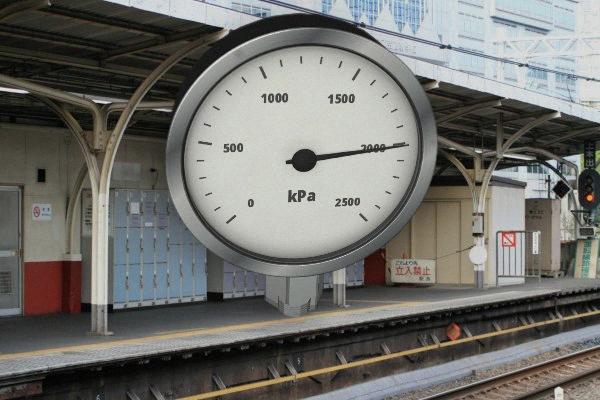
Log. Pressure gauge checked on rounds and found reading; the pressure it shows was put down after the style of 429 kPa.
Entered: 2000 kPa
